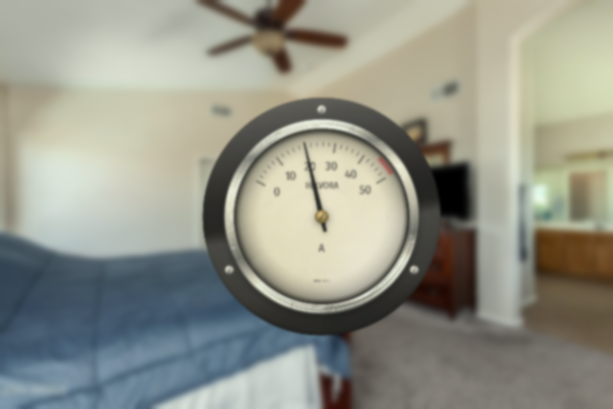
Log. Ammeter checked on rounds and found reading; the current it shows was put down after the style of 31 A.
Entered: 20 A
